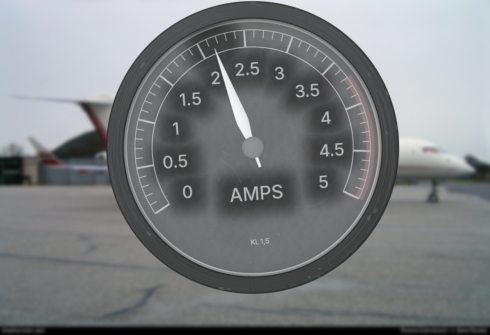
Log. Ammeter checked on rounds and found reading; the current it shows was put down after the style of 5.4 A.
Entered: 2.15 A
